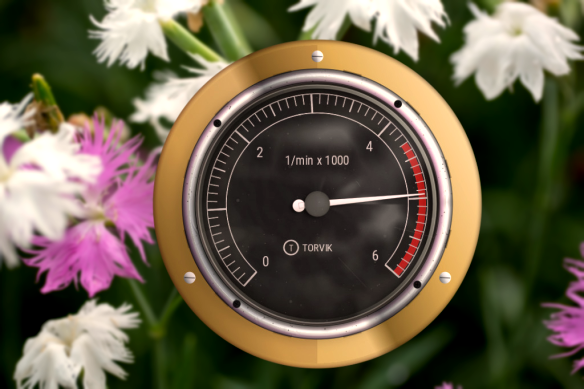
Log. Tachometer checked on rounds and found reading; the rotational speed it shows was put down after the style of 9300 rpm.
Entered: 4950 rpm
